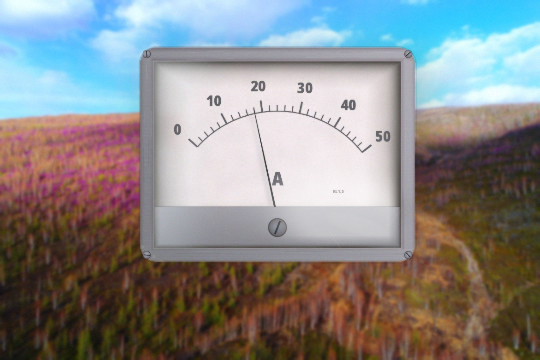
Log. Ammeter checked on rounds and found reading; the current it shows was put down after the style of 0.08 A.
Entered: 18 A
